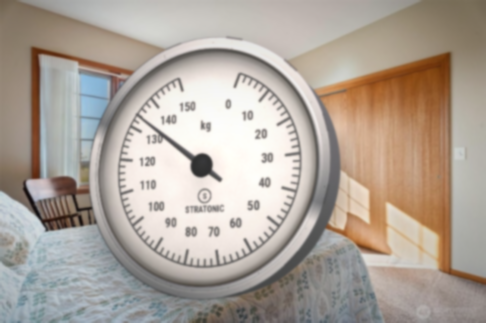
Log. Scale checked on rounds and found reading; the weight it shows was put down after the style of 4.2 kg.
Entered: 134 kg
